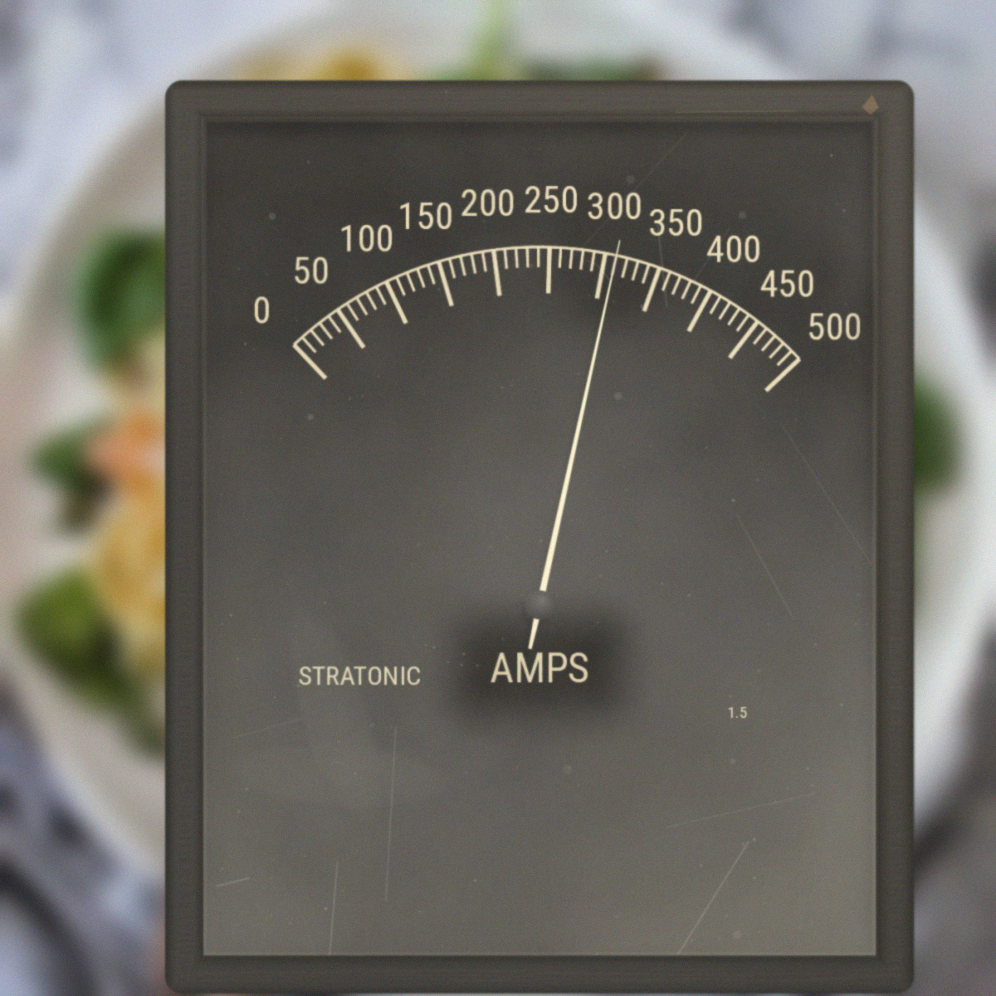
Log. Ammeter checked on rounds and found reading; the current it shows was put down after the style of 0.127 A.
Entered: 310 A
